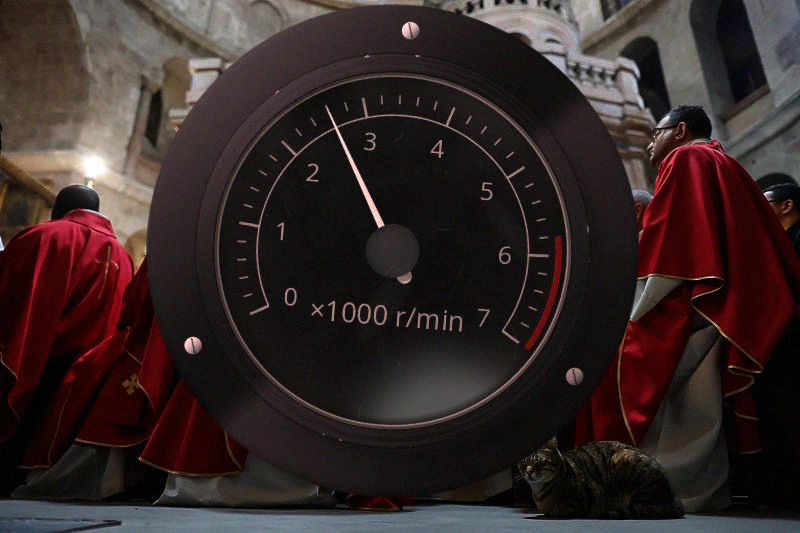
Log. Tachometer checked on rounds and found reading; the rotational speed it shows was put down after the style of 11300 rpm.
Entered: 2600 rpm
